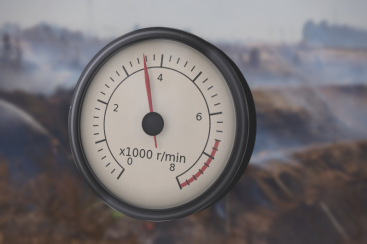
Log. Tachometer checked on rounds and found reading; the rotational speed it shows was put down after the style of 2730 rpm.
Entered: 3600 rpm
